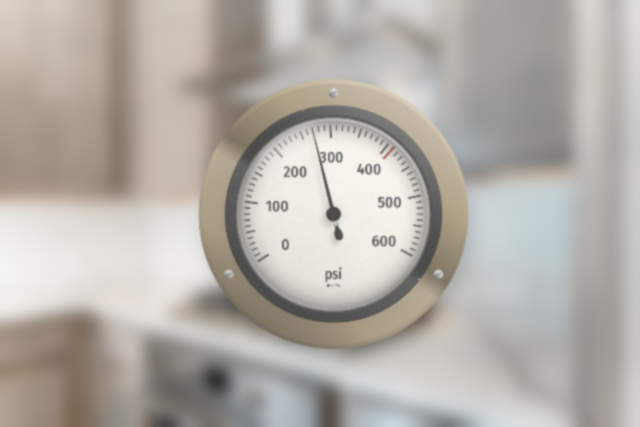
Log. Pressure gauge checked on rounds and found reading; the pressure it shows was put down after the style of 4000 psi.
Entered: 270 psi
